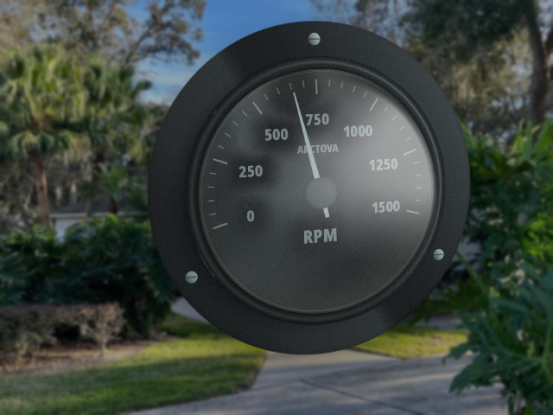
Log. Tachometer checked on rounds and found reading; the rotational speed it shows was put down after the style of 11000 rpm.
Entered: 650 rpm
